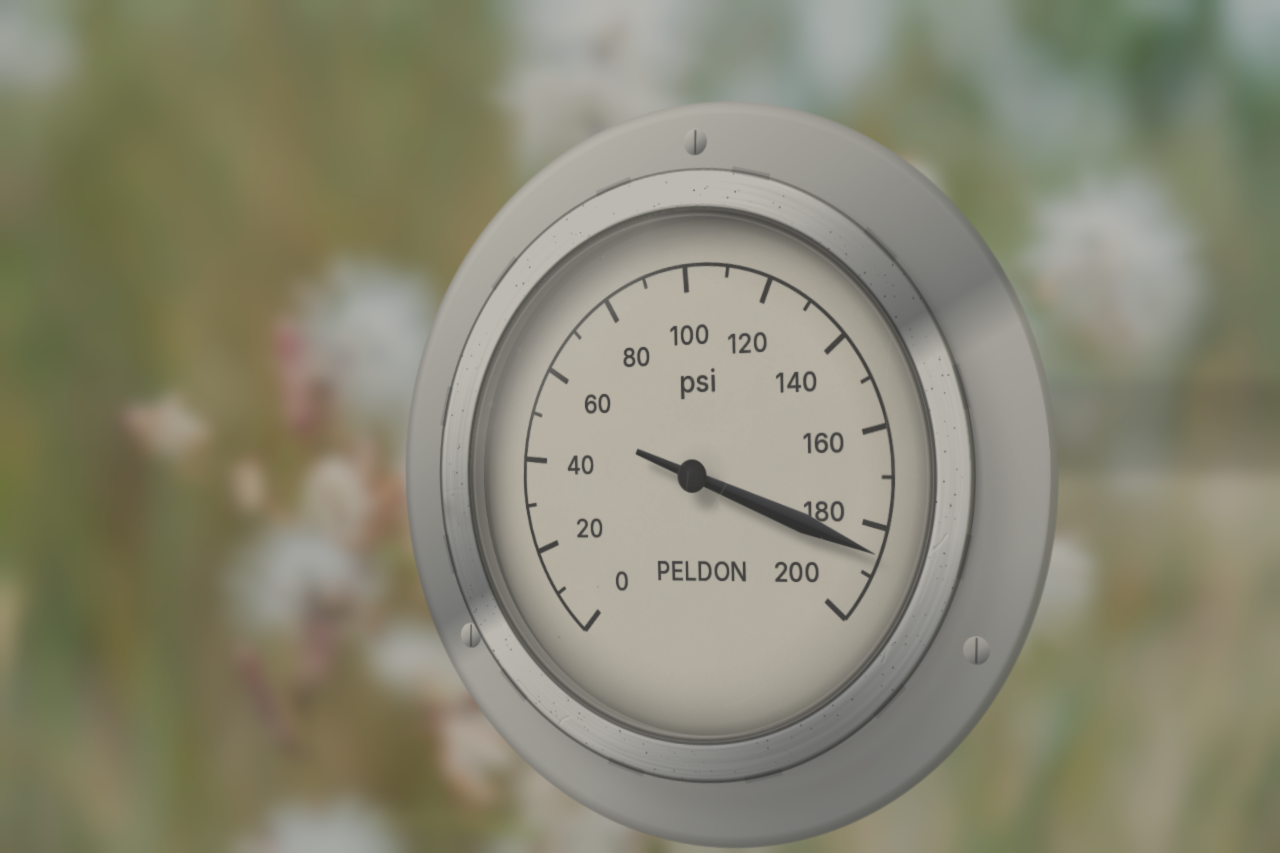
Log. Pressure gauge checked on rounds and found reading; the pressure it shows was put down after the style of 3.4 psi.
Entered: 185 psi
